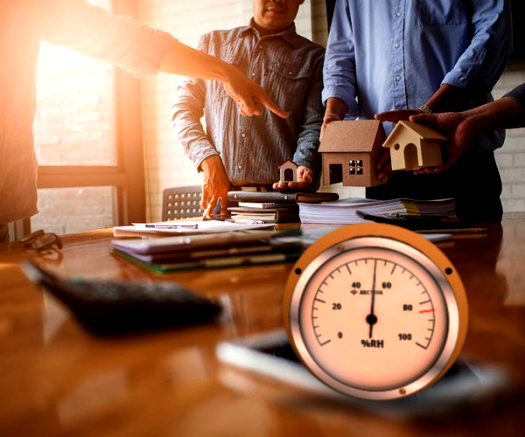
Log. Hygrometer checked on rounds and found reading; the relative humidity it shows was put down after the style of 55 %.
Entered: 52 %
